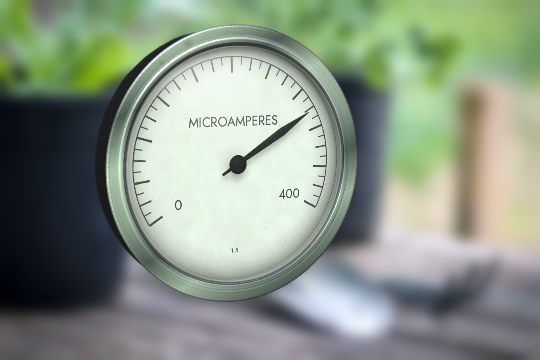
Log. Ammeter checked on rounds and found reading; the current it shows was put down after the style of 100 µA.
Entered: 300 µA
